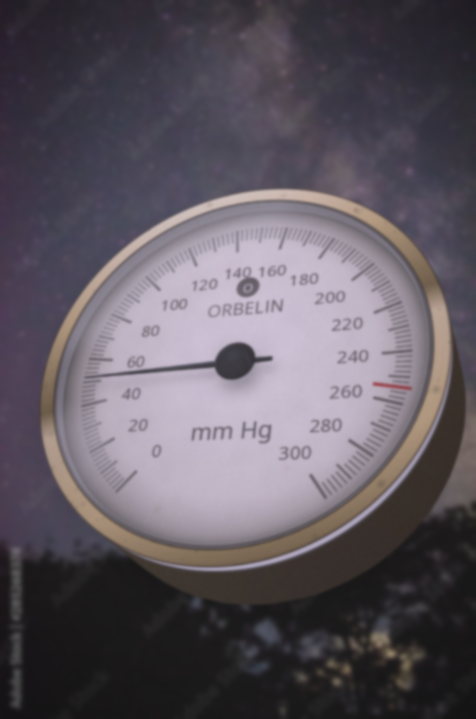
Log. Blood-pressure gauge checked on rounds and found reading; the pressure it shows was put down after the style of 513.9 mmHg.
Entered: 50 mmHg
